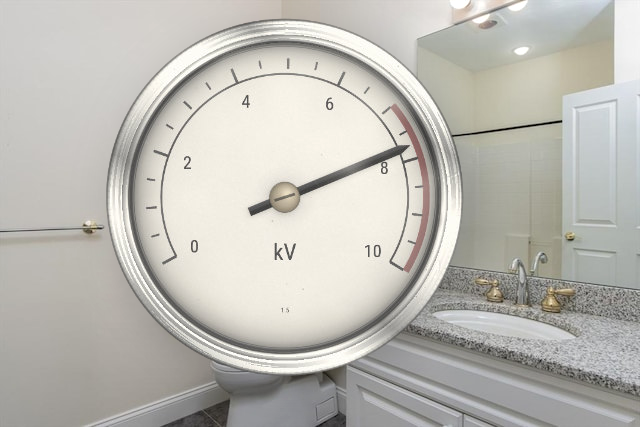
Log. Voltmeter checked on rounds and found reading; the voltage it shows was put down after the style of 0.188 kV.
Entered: 7.75 kV
